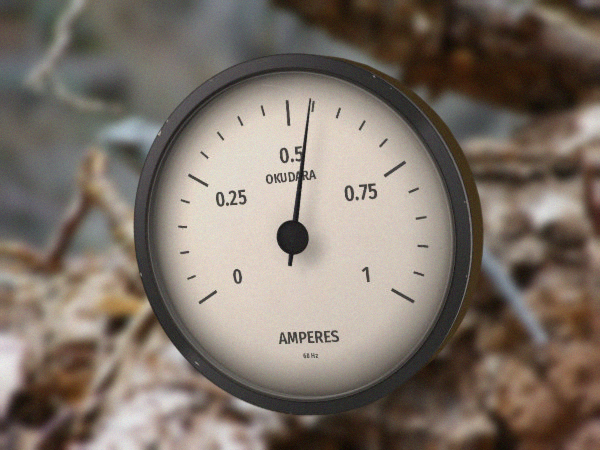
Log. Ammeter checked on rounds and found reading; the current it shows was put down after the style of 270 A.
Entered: 0.55 A
